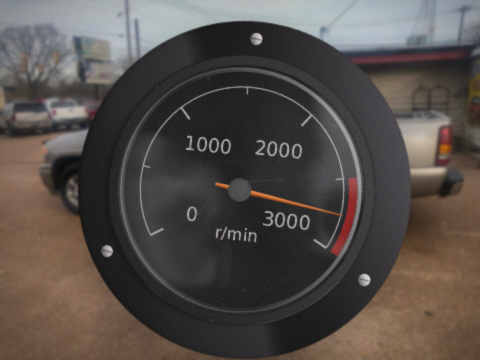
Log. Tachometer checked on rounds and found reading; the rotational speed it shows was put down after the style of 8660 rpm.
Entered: 2750 rpm
